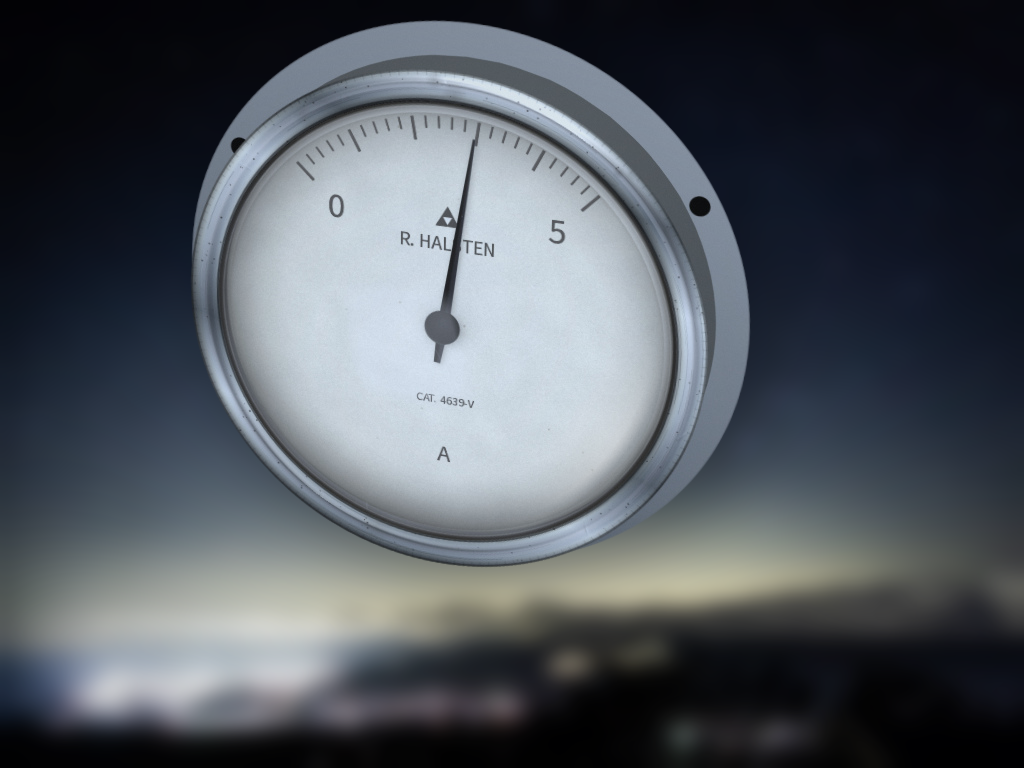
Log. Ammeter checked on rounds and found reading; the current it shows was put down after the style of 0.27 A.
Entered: 3 A
